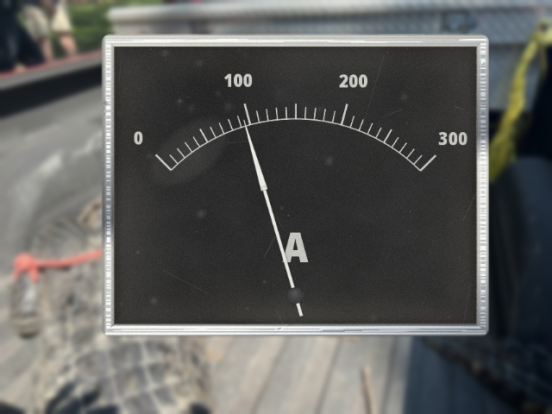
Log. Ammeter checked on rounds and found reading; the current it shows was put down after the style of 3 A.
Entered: 95 A
